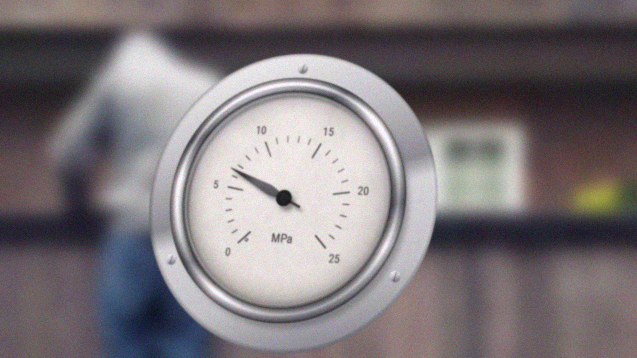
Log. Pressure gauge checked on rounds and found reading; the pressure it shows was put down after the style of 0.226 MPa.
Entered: 6.5 MPa
